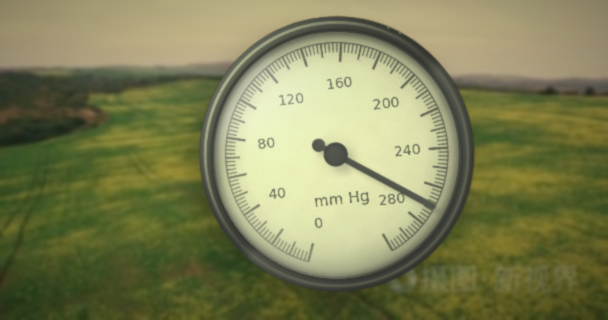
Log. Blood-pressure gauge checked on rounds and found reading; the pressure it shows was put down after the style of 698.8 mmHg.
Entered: 270 mmHg
